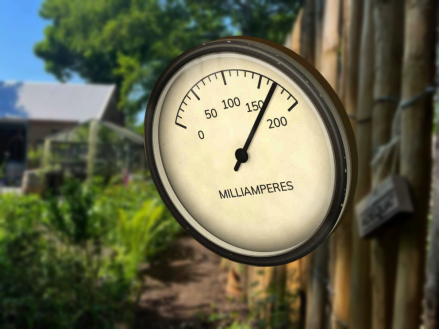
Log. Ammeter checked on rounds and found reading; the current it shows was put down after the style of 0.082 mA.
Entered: 170 mA
